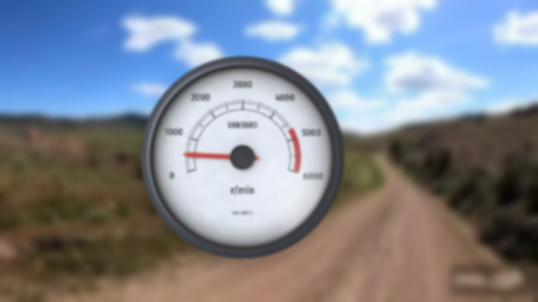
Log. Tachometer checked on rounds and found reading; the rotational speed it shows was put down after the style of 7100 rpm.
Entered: 500 rpm
